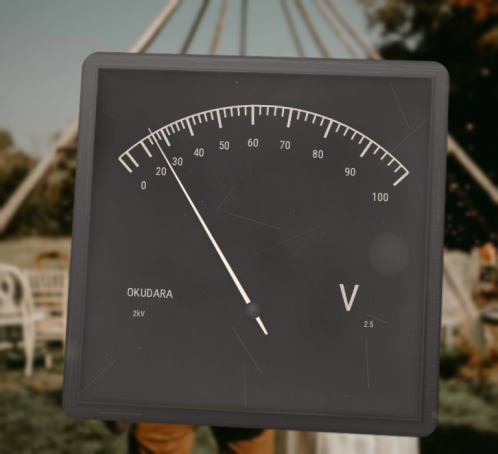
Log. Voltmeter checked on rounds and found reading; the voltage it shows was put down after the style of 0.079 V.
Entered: 26 V
